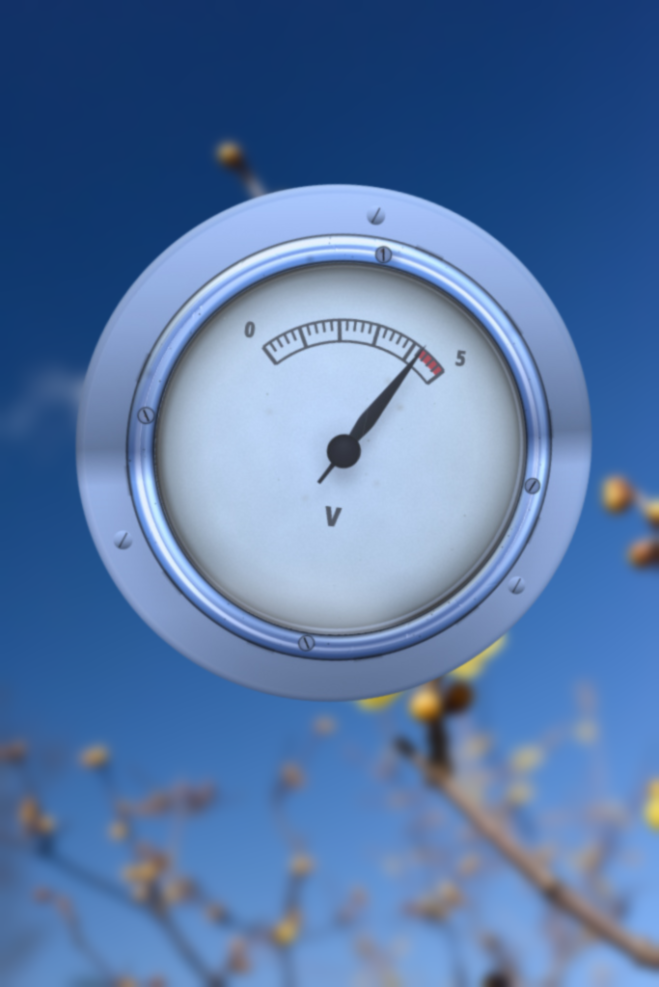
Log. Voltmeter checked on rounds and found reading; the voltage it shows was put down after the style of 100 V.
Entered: 4.2 V
